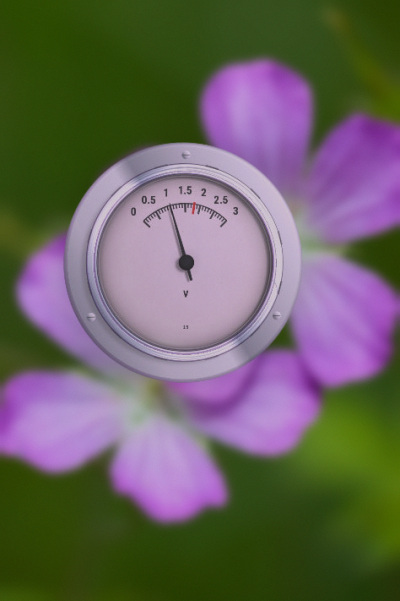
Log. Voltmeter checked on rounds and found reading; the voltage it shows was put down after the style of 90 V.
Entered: 1 V
